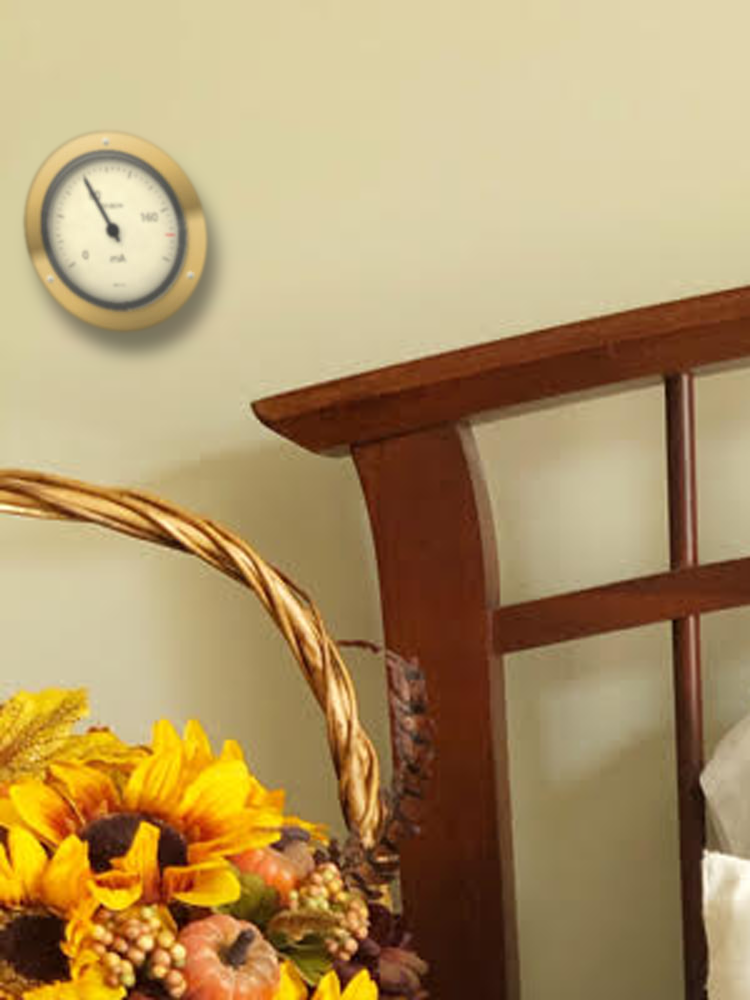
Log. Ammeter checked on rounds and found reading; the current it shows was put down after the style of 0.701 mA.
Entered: 80 mA
